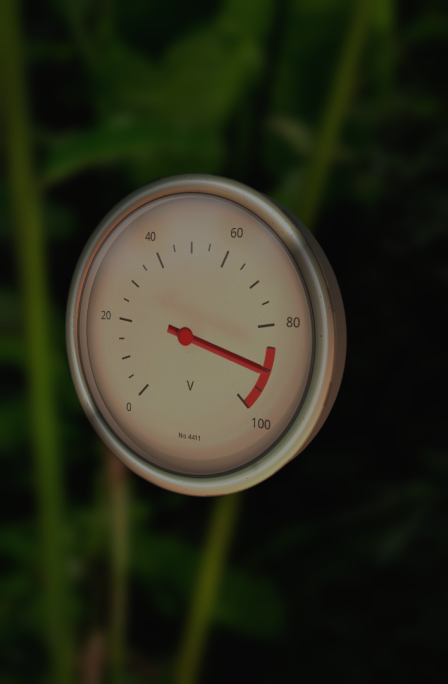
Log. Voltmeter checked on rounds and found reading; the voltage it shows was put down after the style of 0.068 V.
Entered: 90 V
